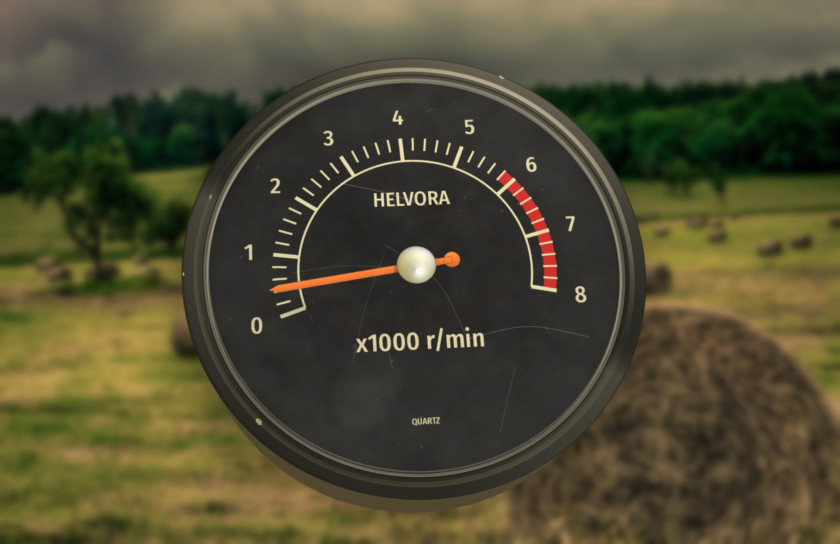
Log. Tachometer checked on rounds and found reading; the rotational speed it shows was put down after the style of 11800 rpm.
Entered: 400 rpm
